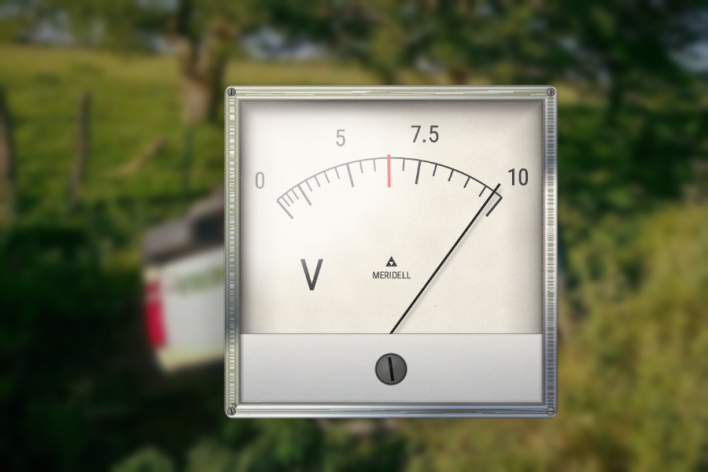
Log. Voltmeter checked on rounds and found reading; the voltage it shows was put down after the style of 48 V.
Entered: 9.75 V
